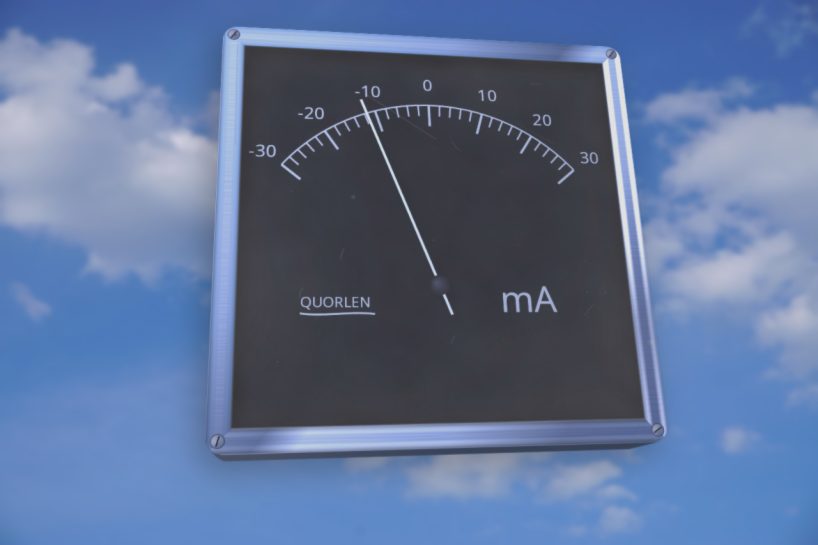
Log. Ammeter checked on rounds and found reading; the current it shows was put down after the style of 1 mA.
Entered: -12 mA
